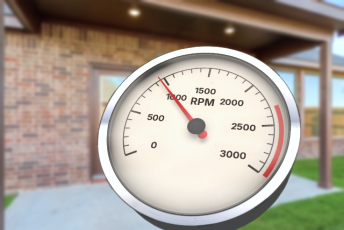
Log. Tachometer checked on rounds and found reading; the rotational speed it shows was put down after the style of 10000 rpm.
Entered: 950 rpm
